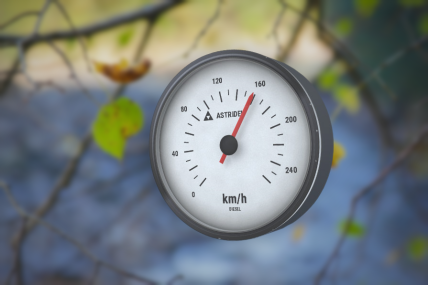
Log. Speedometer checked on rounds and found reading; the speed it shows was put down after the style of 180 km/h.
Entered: 160 km/h
